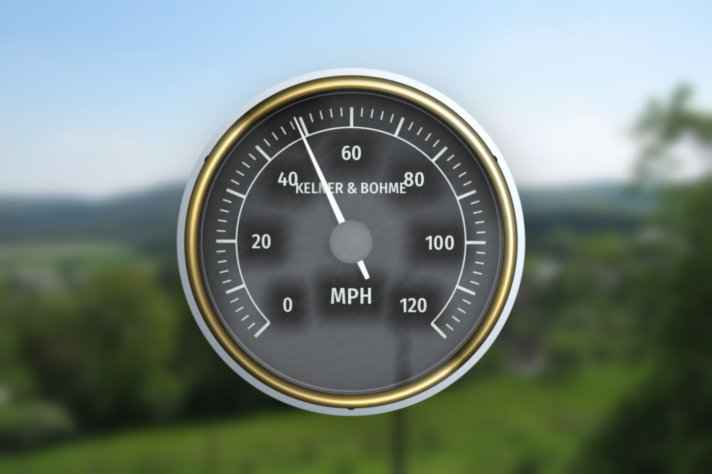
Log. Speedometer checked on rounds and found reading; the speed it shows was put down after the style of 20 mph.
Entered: 49 mph
